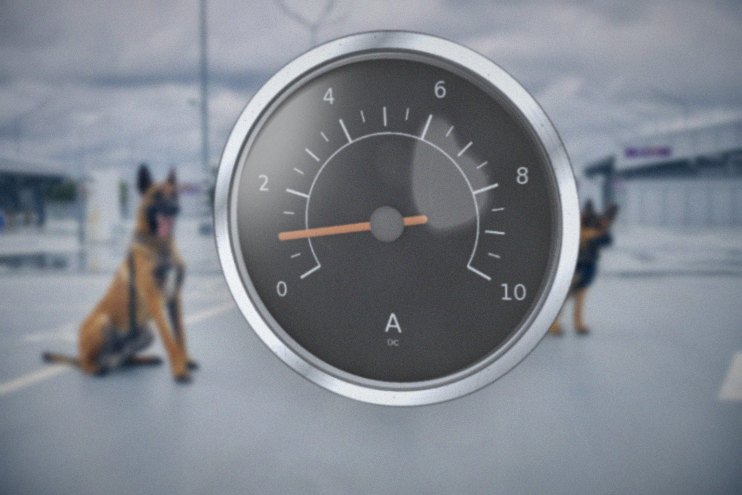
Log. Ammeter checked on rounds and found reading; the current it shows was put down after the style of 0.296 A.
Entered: 1 A
